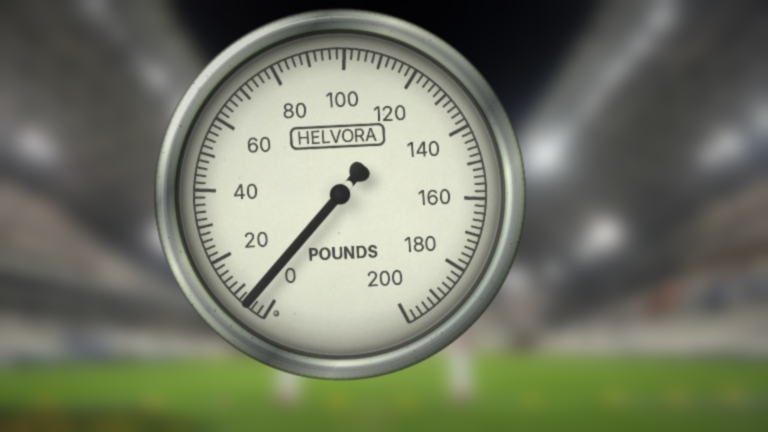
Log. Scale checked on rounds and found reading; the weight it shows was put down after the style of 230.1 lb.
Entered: 6 lb
